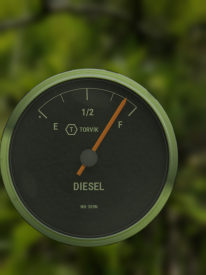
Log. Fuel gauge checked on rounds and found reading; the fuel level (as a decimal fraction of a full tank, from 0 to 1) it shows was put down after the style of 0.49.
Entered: 0.875
